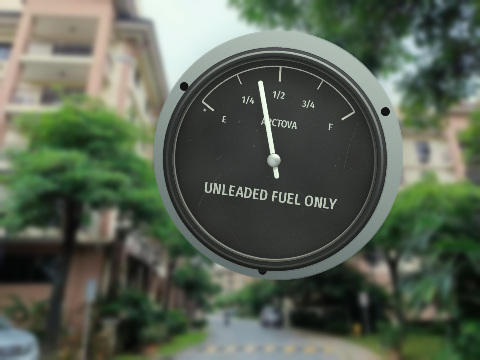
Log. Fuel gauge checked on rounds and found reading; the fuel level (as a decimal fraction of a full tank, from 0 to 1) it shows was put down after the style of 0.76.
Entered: 0.375
